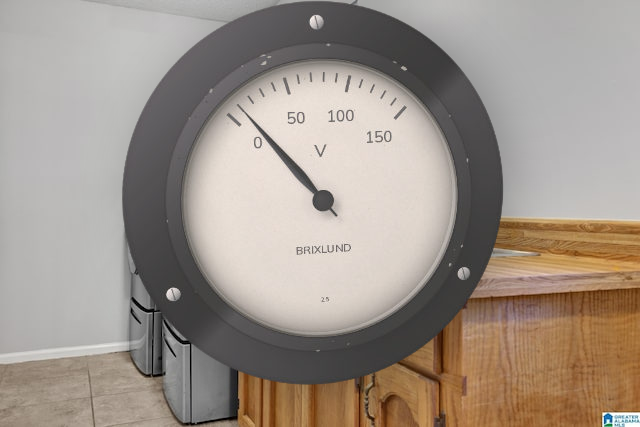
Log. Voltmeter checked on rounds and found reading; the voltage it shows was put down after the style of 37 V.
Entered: 10 V
